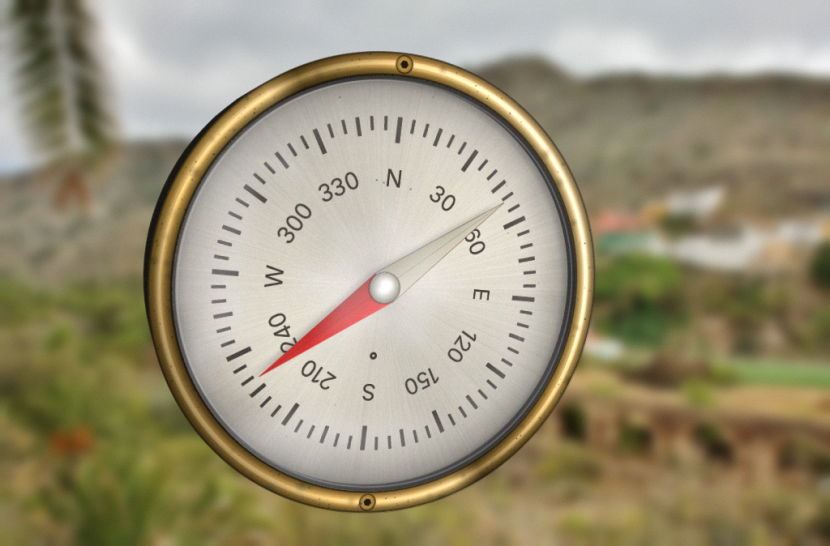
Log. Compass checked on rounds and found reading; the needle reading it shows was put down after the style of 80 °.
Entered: 230 °
